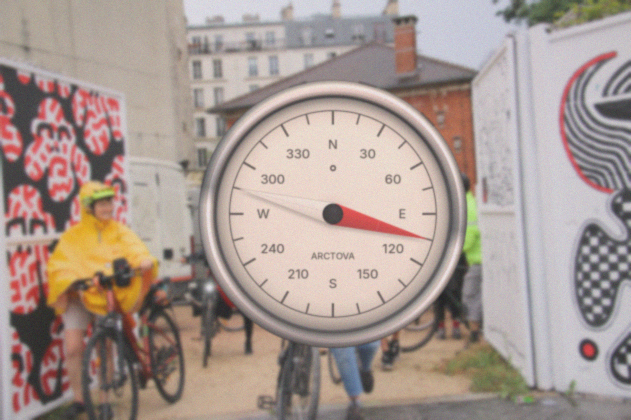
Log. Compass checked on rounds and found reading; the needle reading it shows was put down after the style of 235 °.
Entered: 105 °
